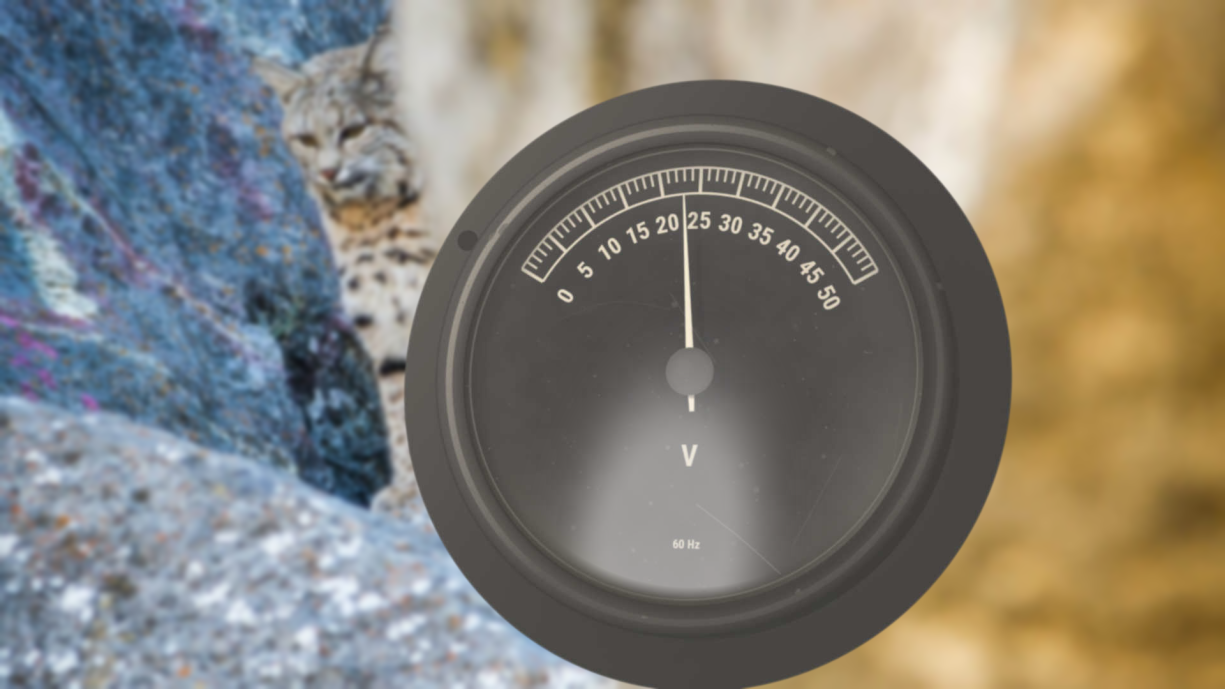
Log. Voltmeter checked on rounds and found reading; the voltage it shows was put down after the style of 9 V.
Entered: 23 V
